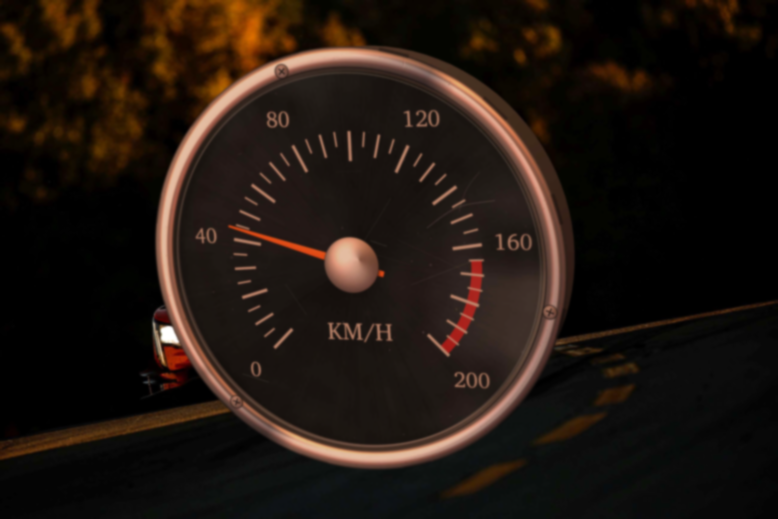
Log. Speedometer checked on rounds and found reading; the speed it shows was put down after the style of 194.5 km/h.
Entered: 45 km/h
